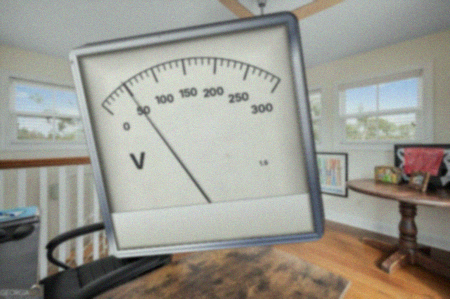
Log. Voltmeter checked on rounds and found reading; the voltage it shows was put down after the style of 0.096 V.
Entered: 50 V
